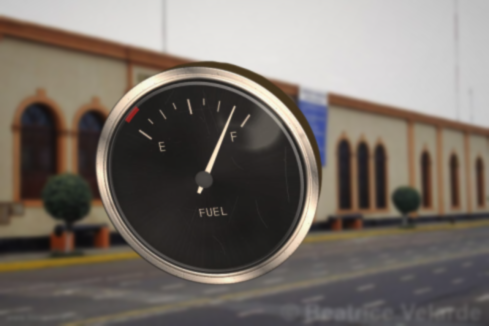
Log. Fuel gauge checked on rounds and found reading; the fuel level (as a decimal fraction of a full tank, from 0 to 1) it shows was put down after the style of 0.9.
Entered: 0.875
